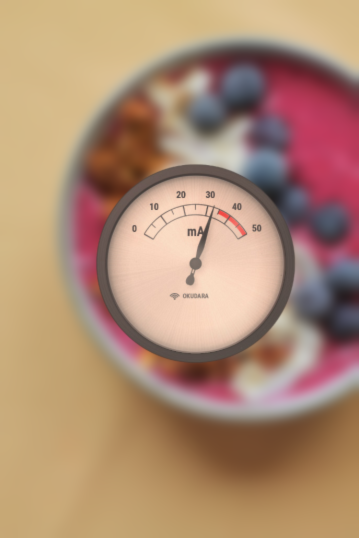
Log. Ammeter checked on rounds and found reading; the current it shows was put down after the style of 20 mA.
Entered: 32.5 mA
